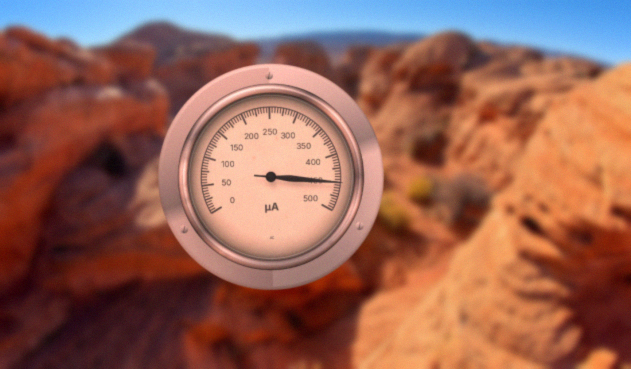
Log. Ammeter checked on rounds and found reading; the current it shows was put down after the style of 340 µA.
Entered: 450 µA
